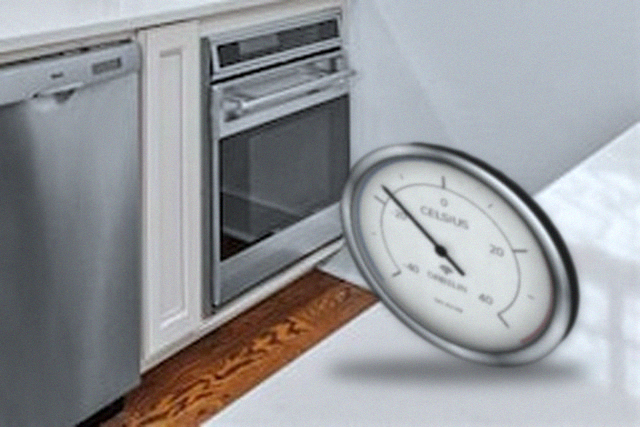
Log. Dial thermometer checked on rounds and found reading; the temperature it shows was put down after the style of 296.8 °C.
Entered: -15 °C
